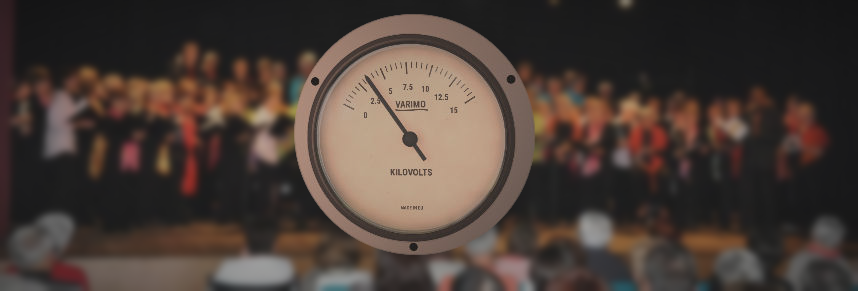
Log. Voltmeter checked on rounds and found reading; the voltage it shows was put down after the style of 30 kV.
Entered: 3.5 kV
